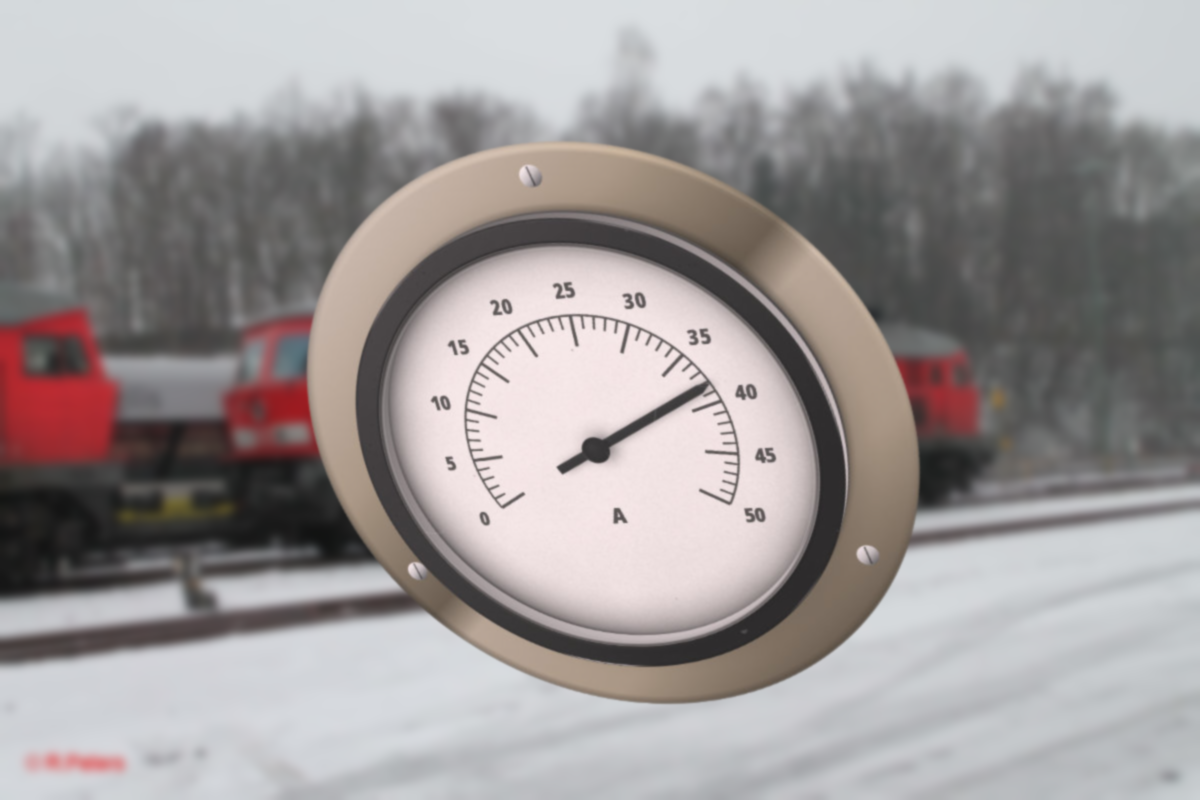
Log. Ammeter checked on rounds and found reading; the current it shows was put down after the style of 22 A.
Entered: 38 A
